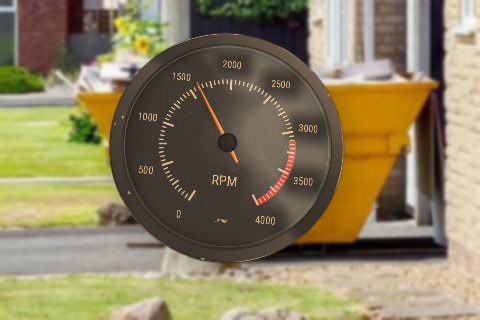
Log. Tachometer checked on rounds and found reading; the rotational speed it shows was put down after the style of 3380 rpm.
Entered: 1600 rpm
